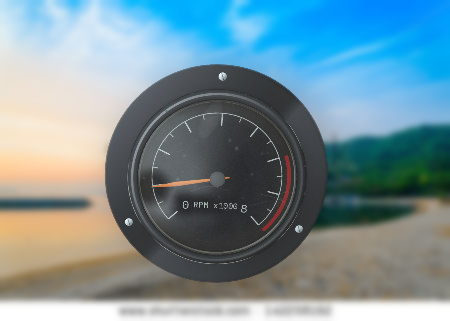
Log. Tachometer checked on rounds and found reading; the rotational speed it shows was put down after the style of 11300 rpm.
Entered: 1000 rpm
